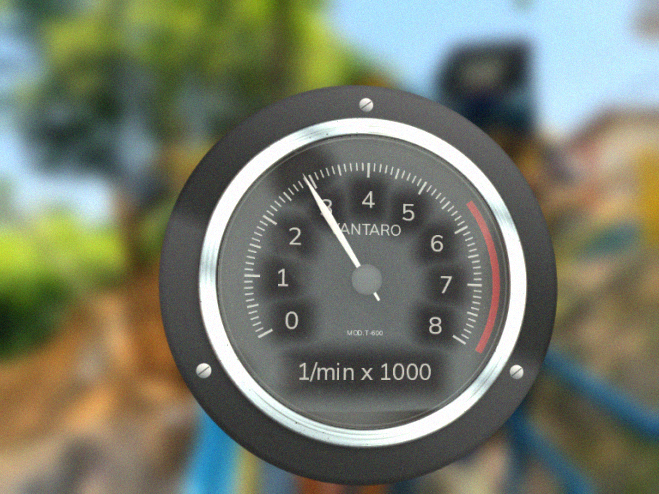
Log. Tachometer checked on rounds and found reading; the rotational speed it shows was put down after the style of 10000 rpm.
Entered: 2900 rpm
